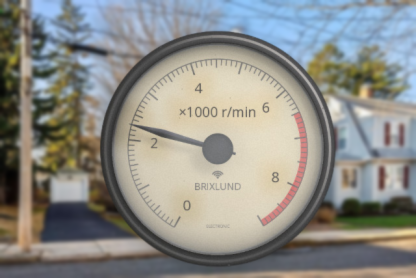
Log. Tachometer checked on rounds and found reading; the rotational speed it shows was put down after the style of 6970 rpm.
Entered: 2300 rpm
